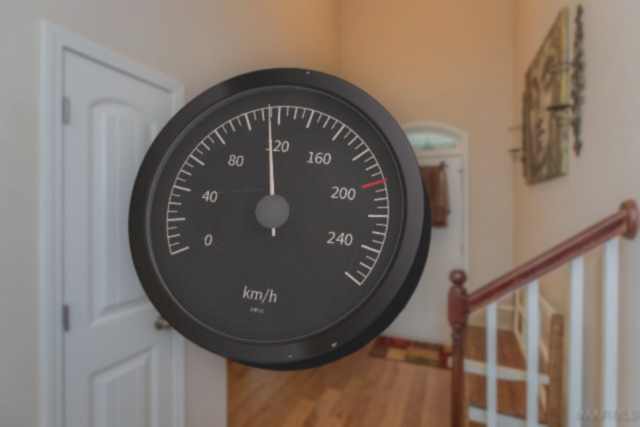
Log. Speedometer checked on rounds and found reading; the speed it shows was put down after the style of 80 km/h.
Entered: 115 km/h
